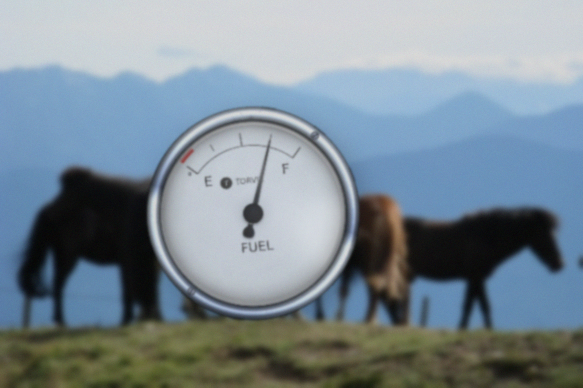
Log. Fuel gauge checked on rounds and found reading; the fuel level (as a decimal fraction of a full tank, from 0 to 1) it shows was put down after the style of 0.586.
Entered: 0.75
